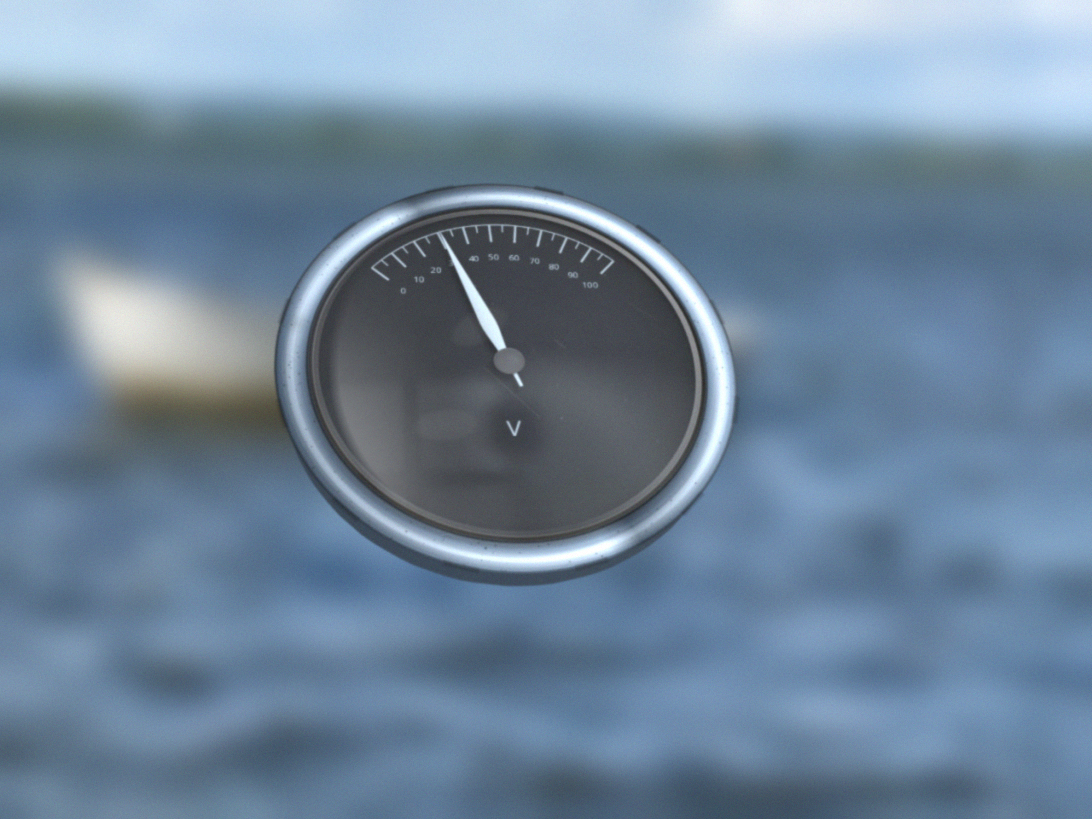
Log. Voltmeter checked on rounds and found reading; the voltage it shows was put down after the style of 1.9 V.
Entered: 30 V
